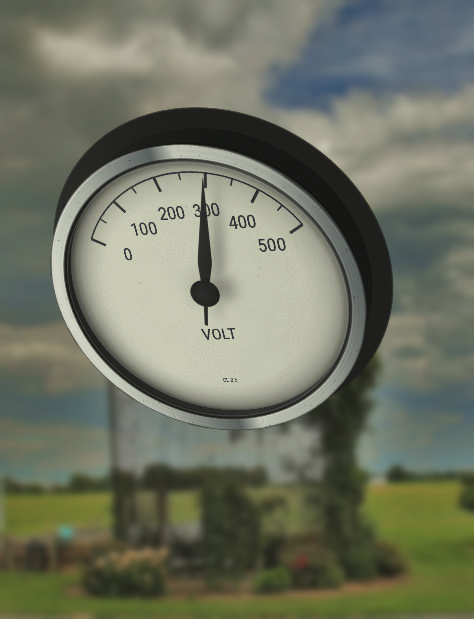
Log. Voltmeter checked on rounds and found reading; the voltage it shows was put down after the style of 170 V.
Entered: 300 V
